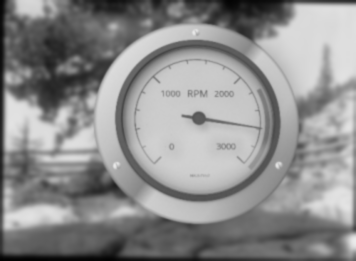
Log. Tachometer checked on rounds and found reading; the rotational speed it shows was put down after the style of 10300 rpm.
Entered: 2600 rpm
